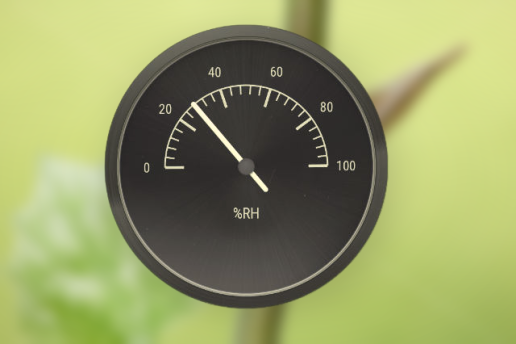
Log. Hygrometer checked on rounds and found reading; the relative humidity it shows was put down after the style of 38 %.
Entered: 28 %
